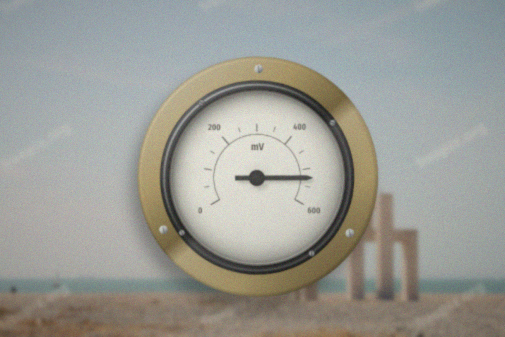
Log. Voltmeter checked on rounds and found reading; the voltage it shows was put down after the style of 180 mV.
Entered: 525 mV
